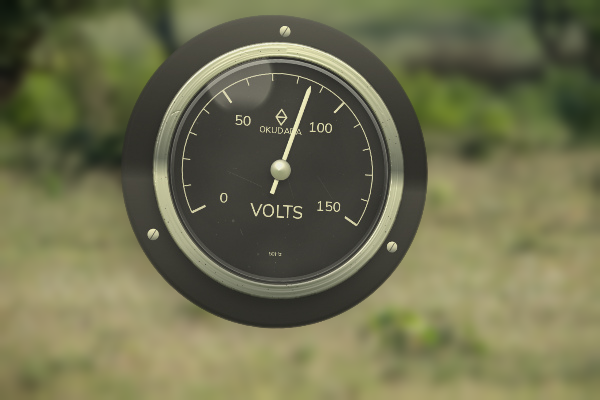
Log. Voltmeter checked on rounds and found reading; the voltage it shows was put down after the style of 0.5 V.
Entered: 85 V
